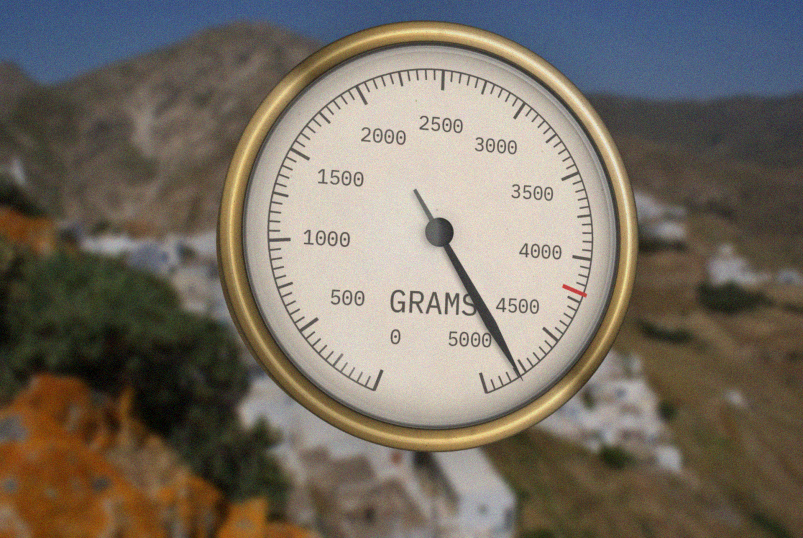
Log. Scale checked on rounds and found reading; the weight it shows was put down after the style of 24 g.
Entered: 4800 g
